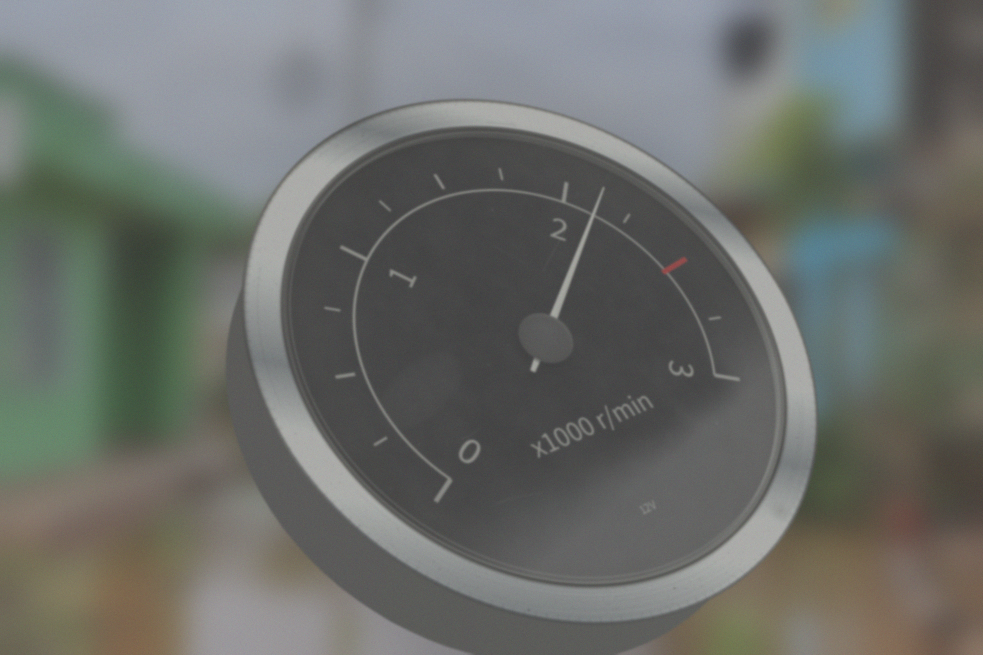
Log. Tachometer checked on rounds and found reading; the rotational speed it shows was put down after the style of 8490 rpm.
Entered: 2125 rpm
